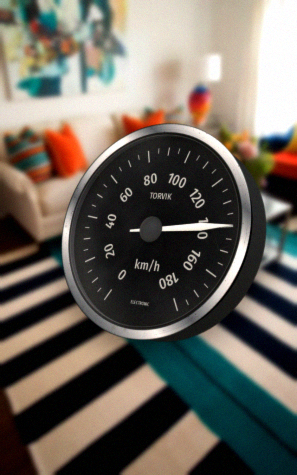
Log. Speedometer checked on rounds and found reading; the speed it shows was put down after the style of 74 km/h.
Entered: 140 km/h
